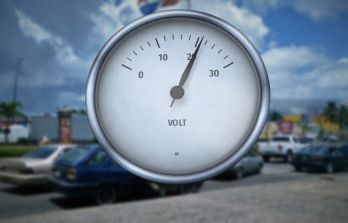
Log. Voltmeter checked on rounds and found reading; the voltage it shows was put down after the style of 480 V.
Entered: 21 V
